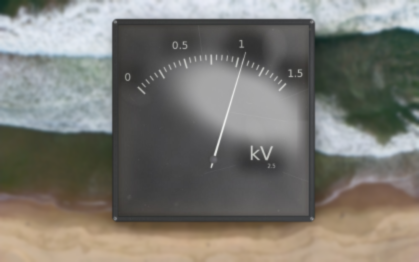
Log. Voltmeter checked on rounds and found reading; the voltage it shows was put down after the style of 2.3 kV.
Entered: 1.05 kV
